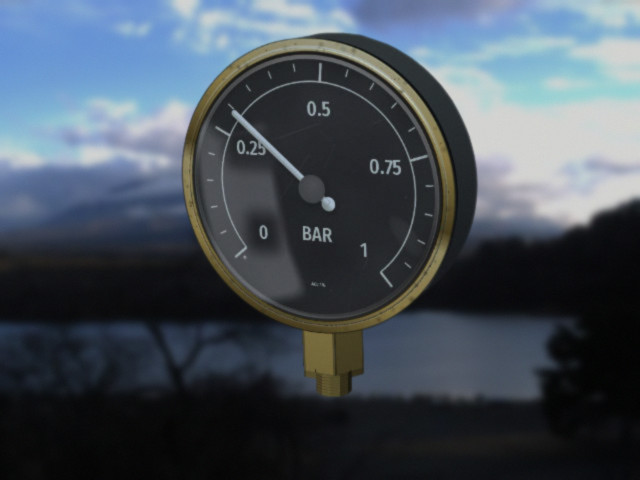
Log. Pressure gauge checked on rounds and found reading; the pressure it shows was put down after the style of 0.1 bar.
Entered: 0.3 bar
